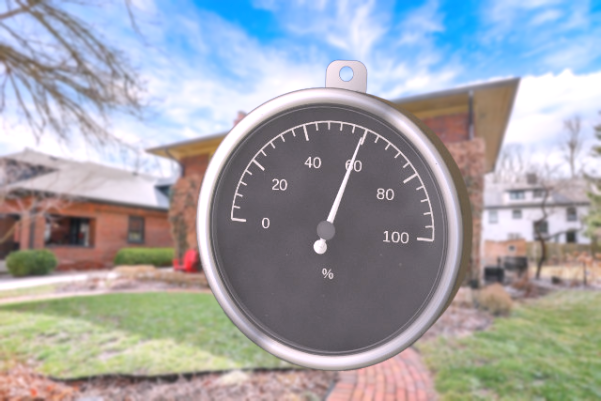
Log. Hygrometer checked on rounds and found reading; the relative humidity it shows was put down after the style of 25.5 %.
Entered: 60 %
